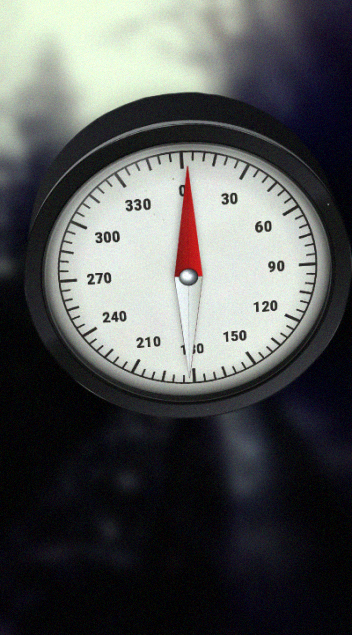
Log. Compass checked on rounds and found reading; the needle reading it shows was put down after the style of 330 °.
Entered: 2.5 °
